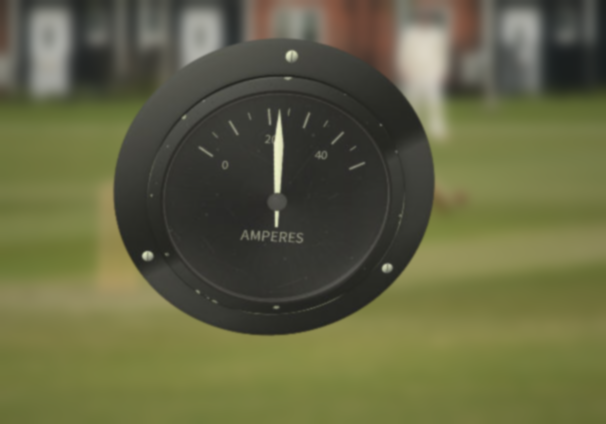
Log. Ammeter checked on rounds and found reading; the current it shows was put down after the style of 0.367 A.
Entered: 22.5 A
